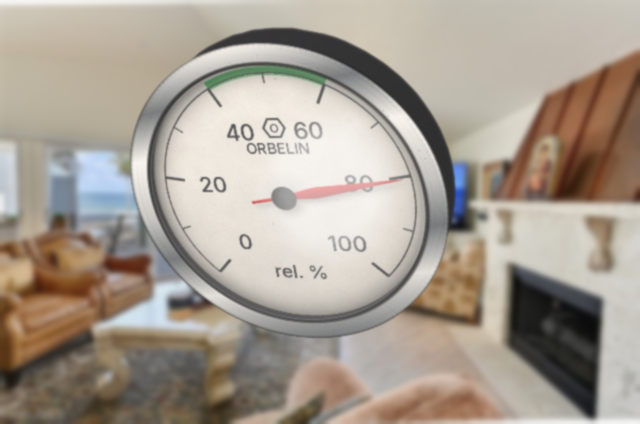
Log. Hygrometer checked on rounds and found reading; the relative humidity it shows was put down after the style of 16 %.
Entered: 80 %
